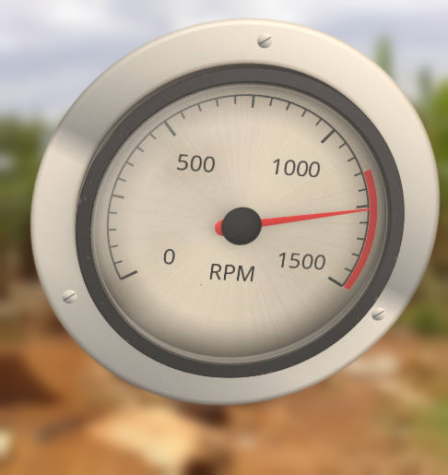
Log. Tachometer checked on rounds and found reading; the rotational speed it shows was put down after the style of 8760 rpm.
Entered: 1250 rpm
